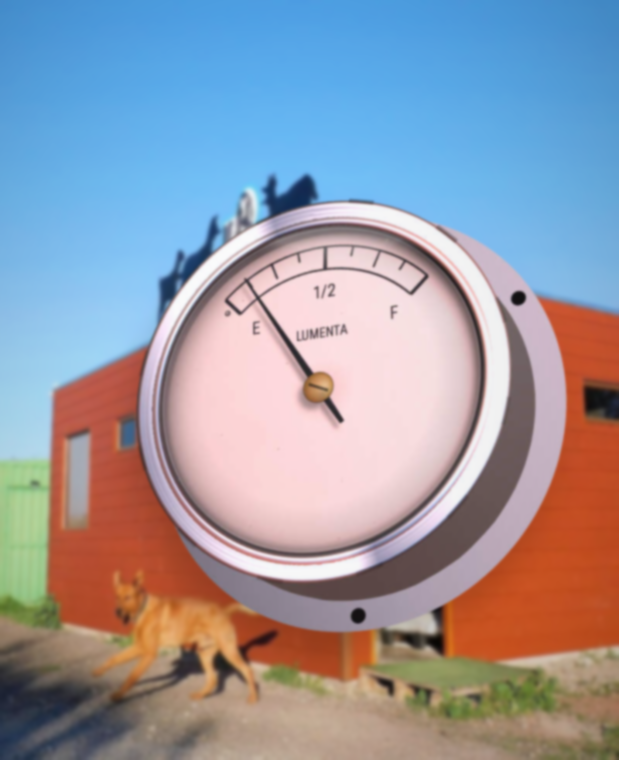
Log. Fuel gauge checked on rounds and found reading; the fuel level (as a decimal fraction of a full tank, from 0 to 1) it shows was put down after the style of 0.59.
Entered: 0.125
